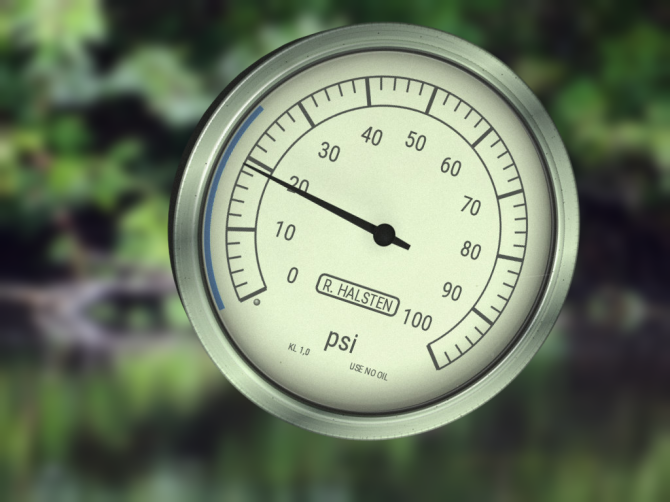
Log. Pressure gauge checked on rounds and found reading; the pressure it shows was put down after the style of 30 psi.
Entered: 19 psi
